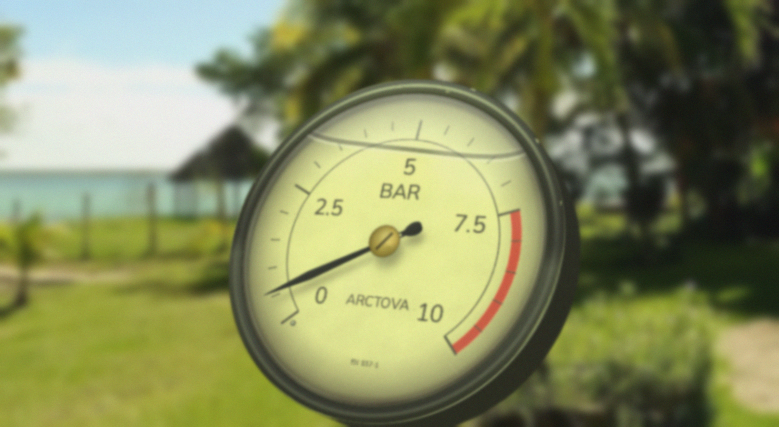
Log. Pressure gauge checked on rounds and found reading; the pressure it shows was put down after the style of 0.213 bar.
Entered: 0.5 bar
